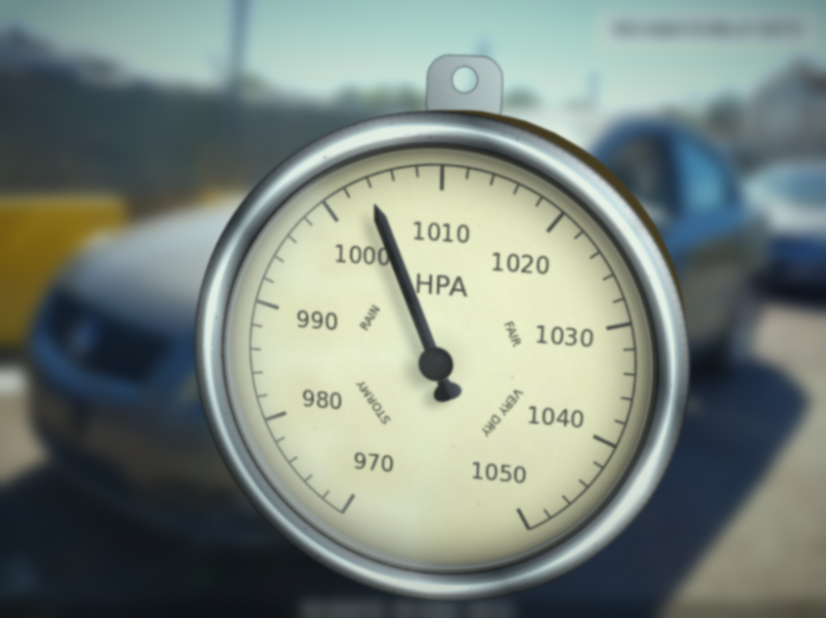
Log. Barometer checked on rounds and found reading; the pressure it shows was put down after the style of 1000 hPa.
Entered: 1004 hPa
